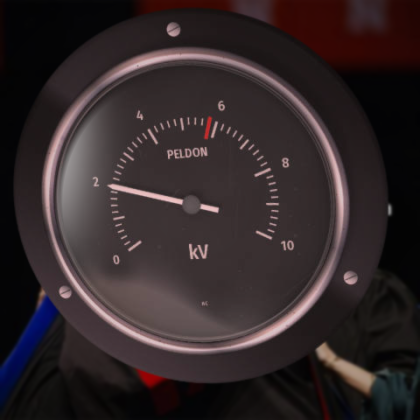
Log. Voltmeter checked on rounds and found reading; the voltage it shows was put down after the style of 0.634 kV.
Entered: 2 kV
